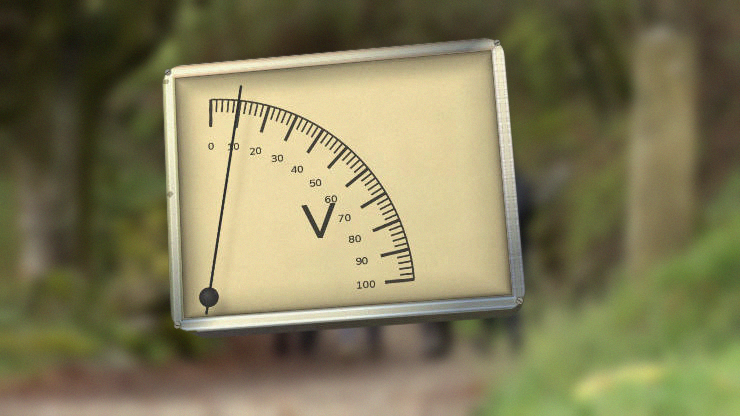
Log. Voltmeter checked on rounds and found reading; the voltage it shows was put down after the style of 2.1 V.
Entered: 10 V
